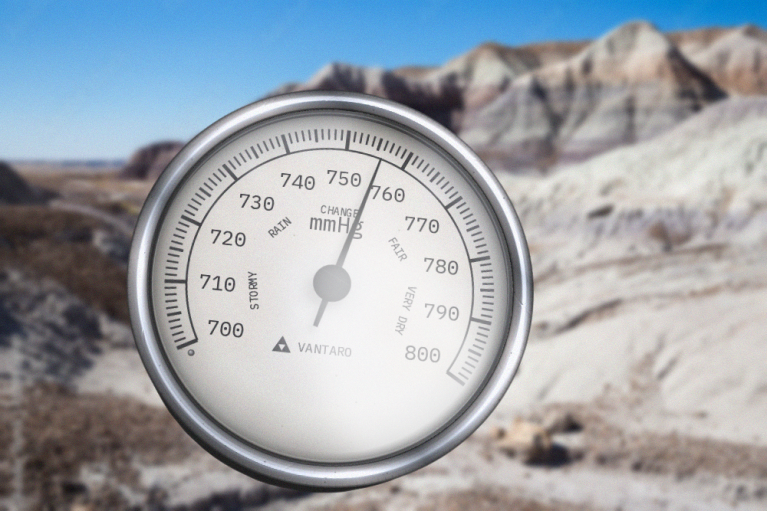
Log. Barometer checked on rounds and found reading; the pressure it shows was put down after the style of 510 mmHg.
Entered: 756 mmHg
